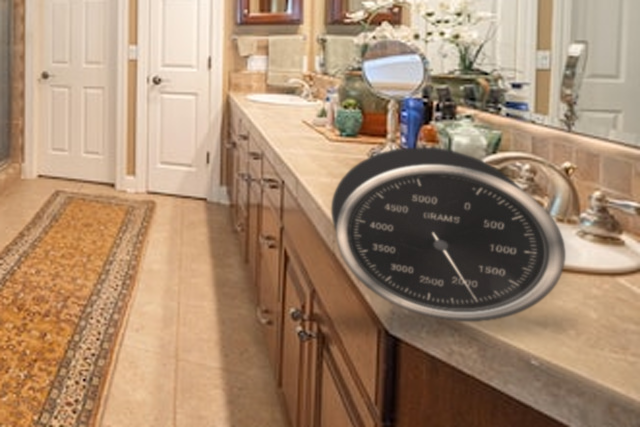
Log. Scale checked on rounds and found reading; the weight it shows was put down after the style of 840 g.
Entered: 2000 g
